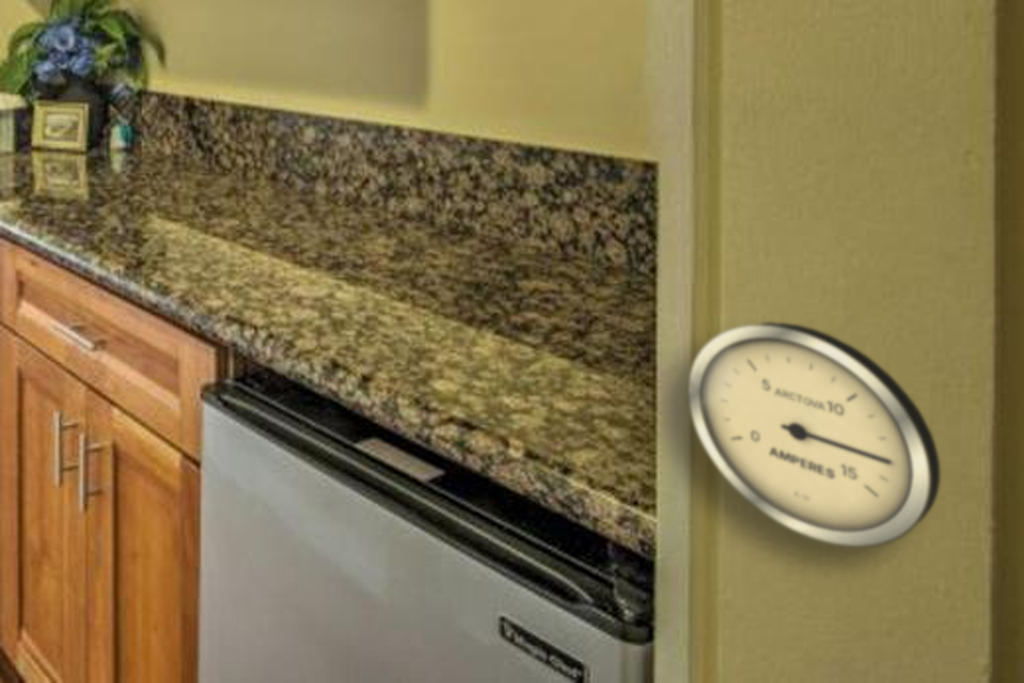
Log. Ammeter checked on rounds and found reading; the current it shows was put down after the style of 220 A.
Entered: 13 A
